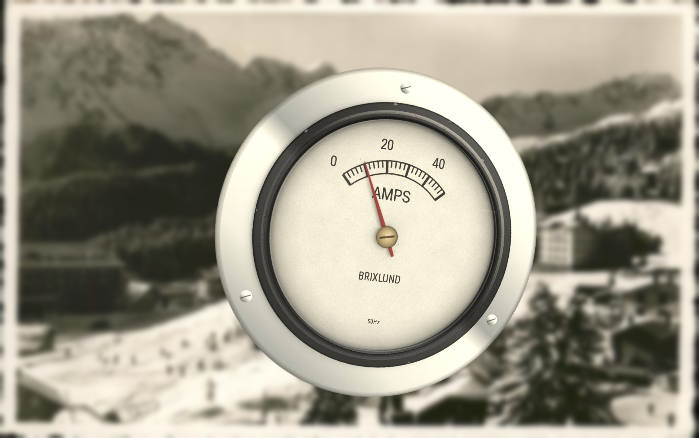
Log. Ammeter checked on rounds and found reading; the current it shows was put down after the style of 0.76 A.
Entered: 10 A
